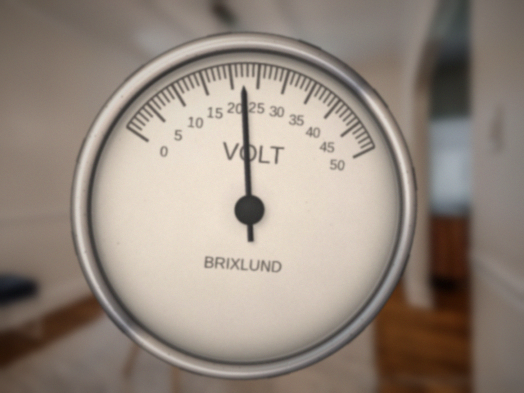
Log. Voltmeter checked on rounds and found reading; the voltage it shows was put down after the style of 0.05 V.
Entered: 22 V
